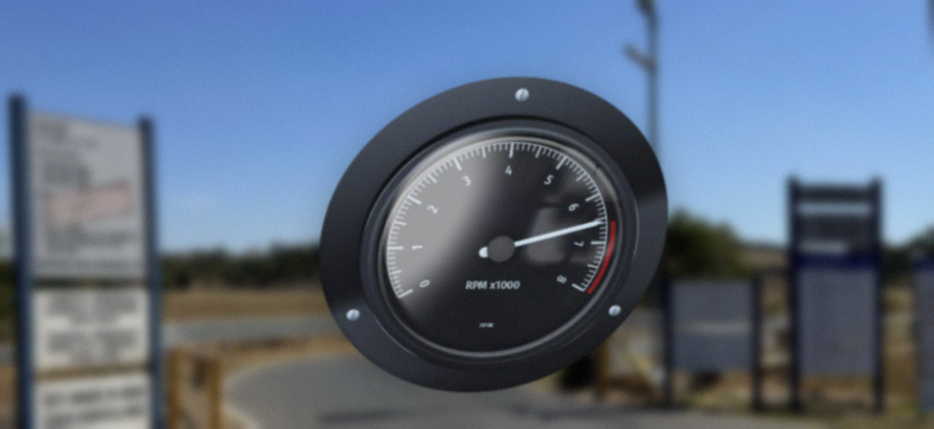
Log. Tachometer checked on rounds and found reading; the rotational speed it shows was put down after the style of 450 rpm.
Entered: 6500 rpm
